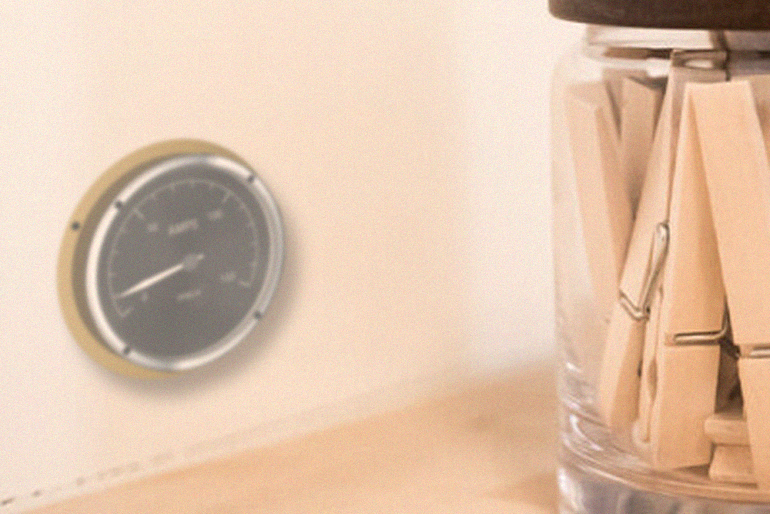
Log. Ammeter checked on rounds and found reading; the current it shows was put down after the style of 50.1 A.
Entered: 10 A
